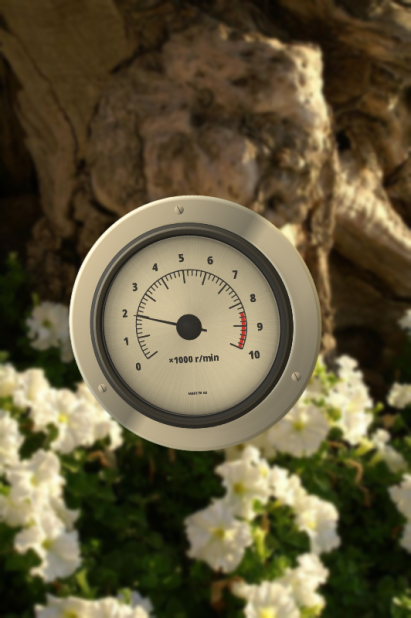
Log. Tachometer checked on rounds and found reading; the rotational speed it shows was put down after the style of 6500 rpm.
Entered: 2000 rpm
